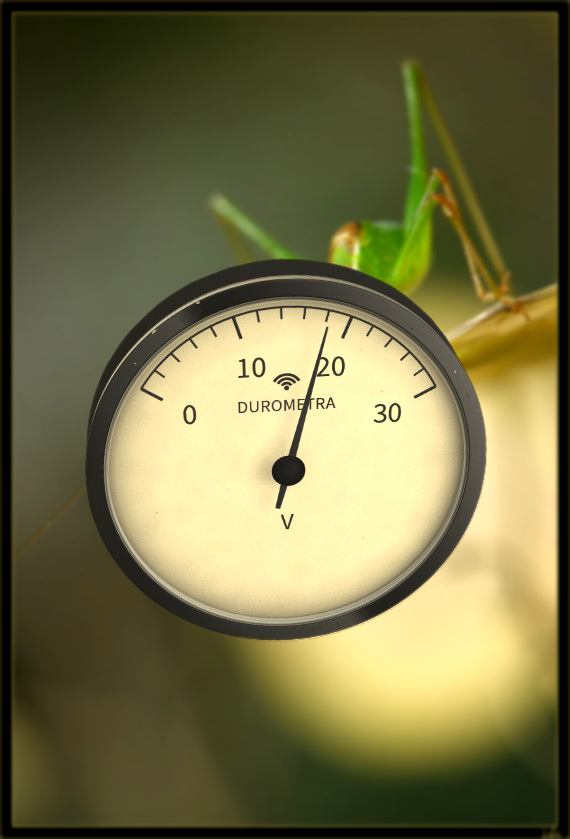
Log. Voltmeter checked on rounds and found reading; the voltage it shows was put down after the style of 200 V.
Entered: 18 V
